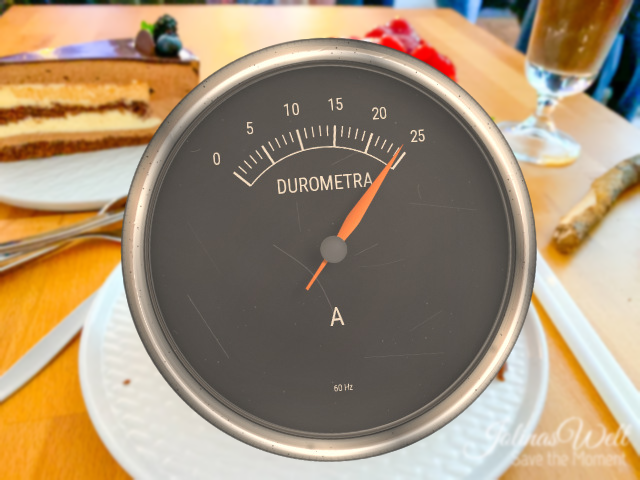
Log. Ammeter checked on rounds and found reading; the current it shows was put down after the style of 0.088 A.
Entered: 24 A
